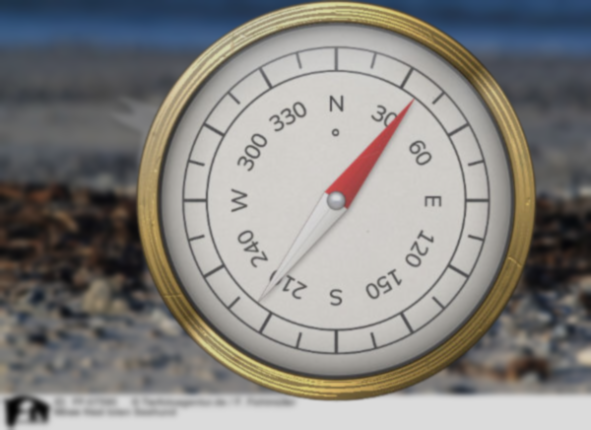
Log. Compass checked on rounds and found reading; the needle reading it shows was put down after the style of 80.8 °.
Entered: 37.5 °
